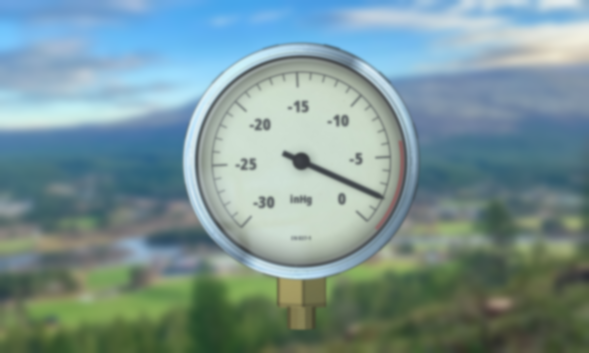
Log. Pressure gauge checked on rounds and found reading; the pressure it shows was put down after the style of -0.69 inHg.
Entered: -2 inHg
